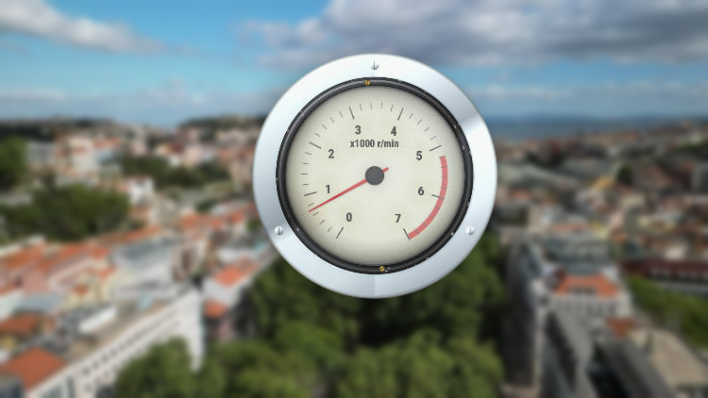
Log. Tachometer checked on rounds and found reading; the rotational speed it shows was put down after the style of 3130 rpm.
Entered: 700 rpm
